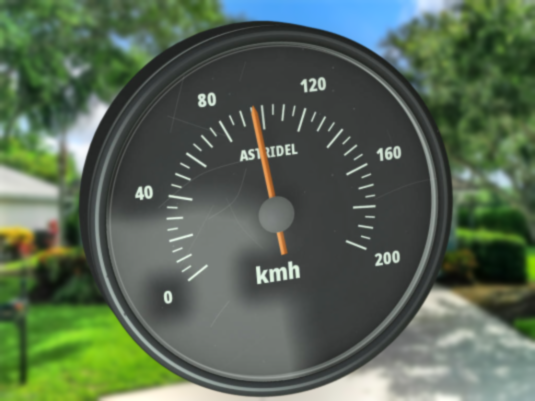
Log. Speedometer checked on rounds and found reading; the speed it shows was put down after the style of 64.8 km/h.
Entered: 95 km/h
